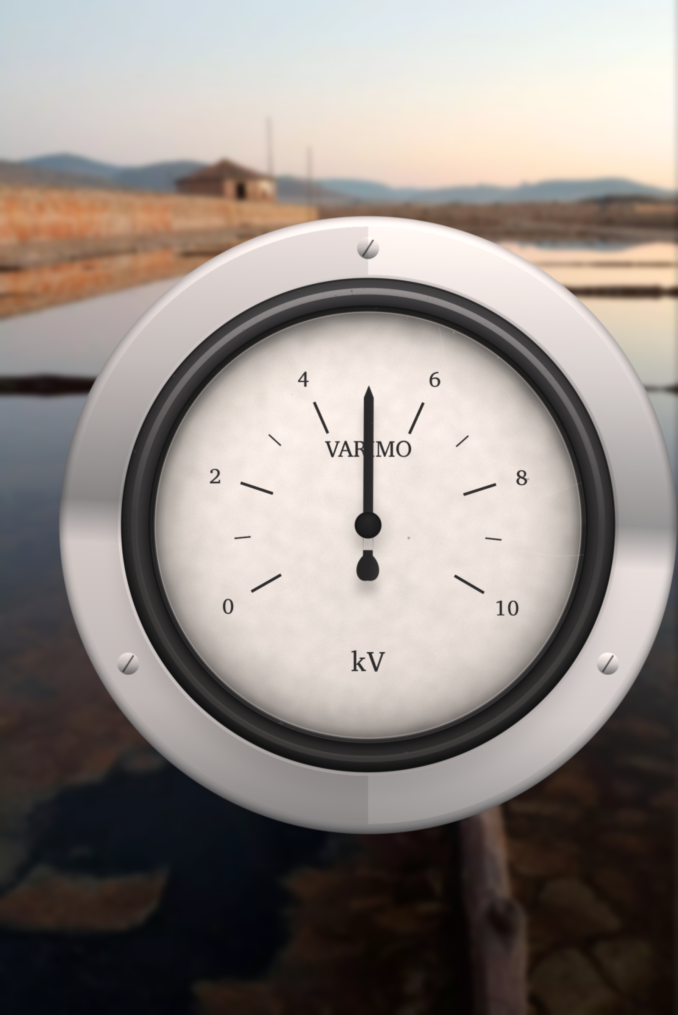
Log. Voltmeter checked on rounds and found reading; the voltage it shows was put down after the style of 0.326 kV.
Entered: 5 kV
